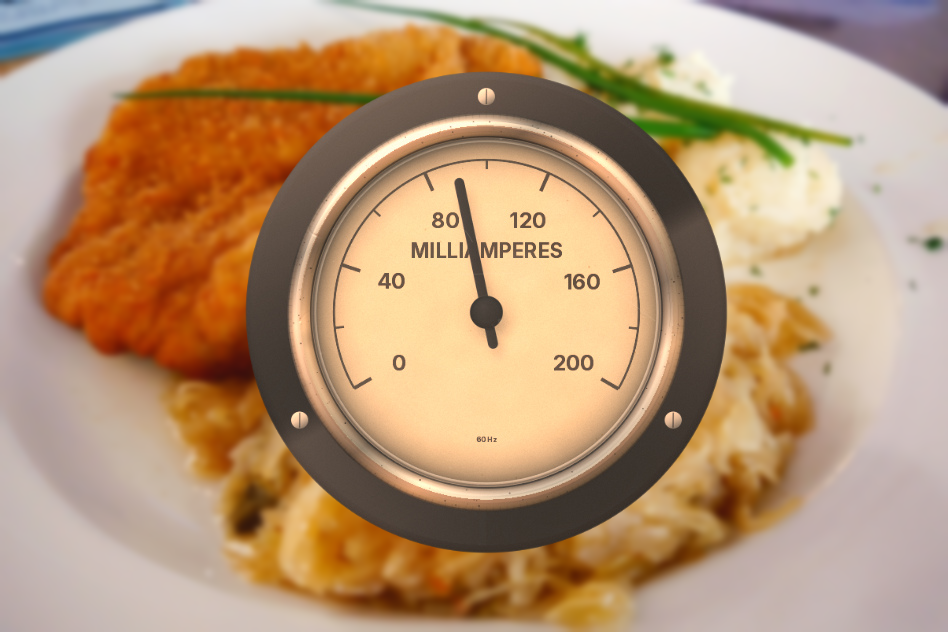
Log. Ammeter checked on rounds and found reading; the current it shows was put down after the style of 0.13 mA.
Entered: 90 mA
